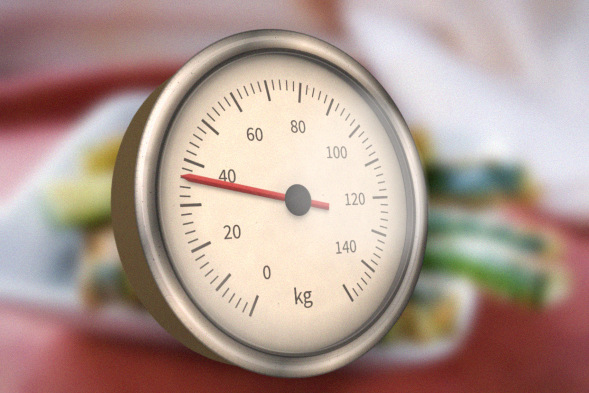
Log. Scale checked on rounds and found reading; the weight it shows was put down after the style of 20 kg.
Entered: 36 kg
